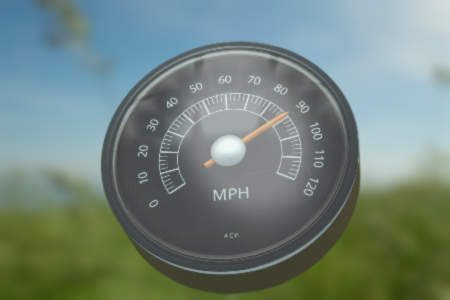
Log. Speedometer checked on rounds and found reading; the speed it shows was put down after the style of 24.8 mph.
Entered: 90 mph
